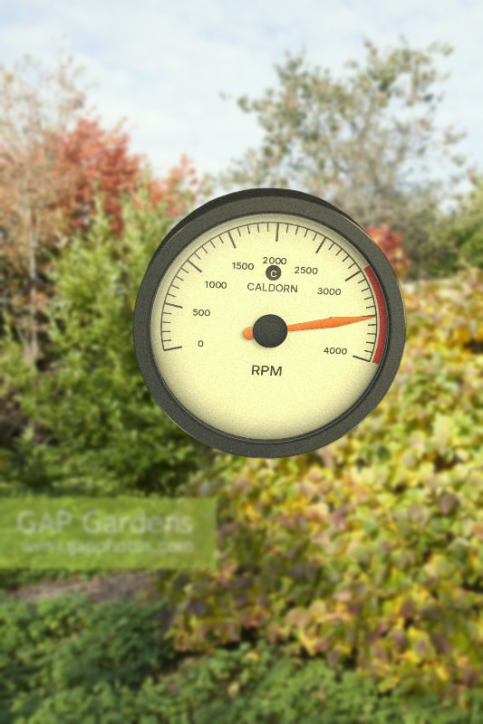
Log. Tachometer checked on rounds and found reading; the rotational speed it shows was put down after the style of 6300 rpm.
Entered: 3500 rpm
